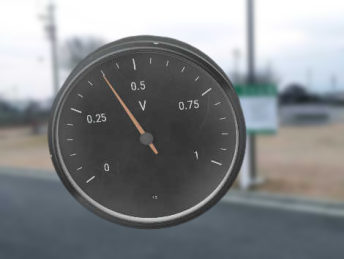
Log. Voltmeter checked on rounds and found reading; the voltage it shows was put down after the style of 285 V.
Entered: 0.4 V
